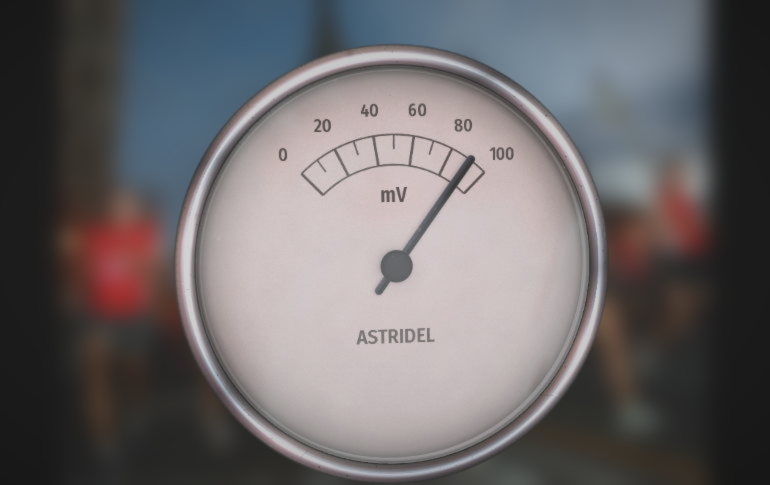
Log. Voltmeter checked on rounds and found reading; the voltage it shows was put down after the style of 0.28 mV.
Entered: 90 mV
